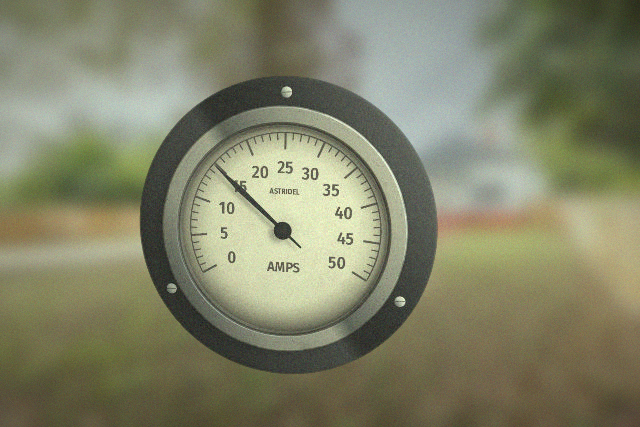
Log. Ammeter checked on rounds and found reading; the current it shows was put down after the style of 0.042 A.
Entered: 15 A
